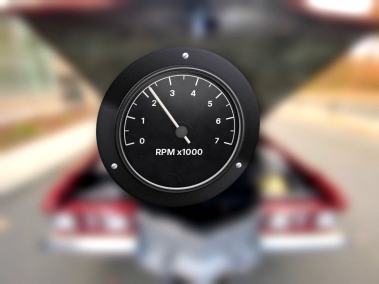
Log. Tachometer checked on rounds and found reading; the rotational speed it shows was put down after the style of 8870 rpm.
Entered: 2250 rpm
